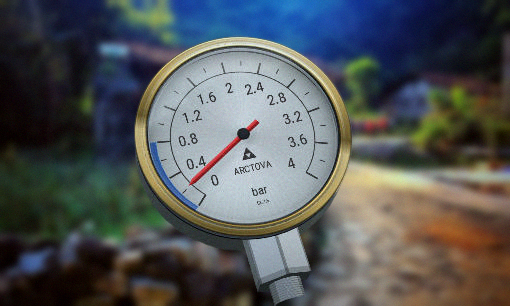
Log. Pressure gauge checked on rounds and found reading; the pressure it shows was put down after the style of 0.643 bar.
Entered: 0.2 bar
